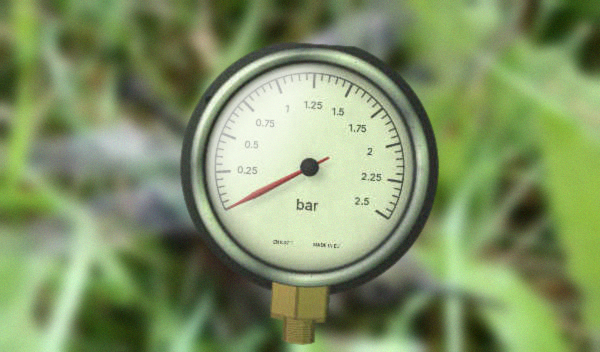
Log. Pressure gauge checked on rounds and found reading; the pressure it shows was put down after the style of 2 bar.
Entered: 0 bar
